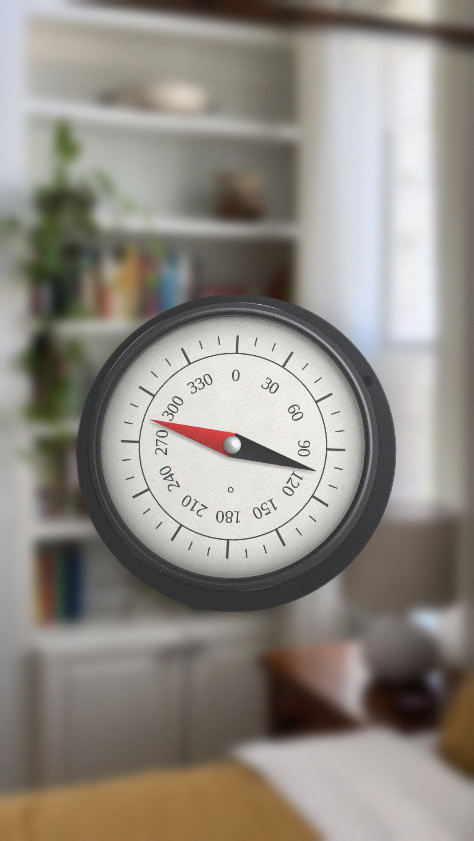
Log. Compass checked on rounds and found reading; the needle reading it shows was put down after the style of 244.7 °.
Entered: 285 °
